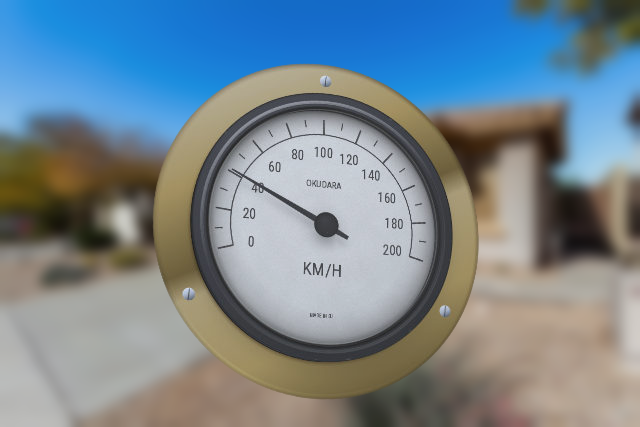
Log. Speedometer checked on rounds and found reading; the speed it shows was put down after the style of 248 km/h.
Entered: 40 km/h
